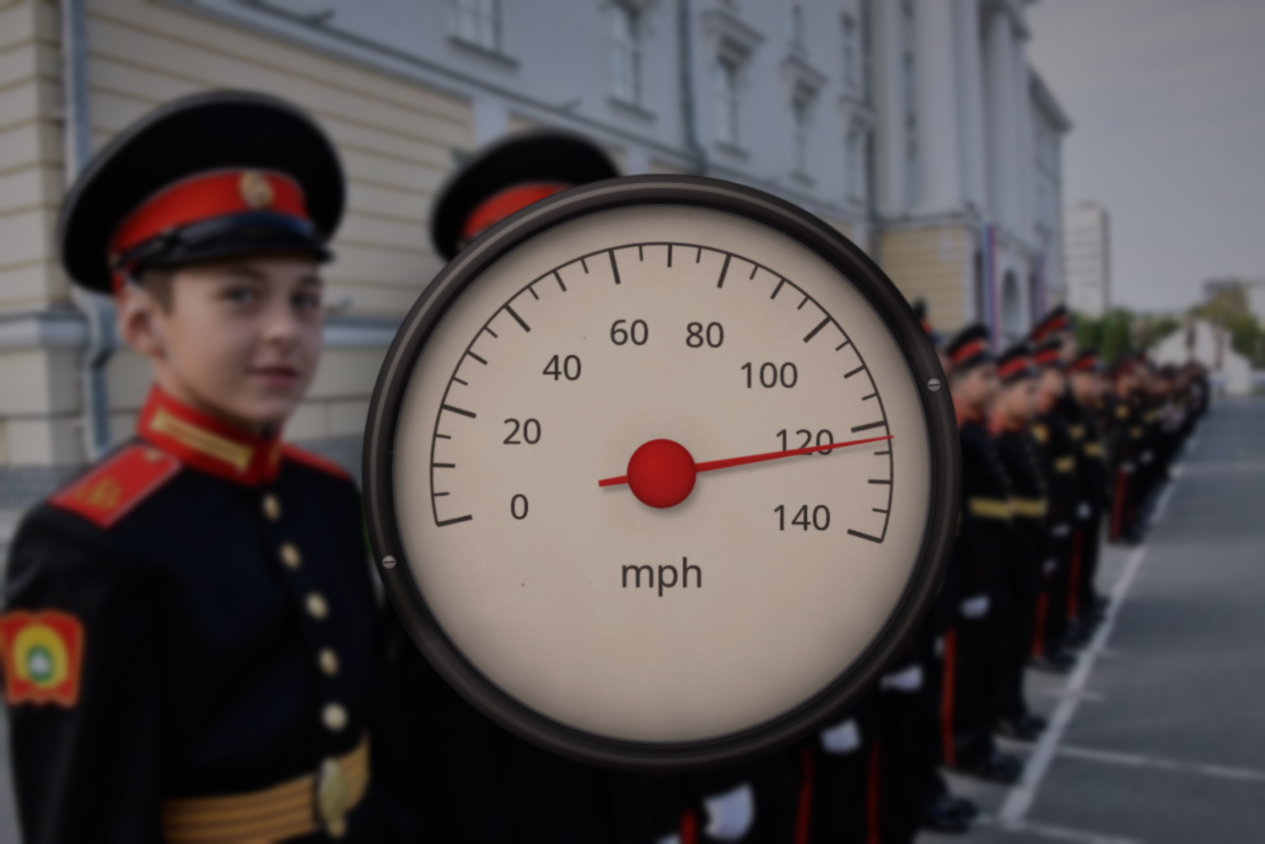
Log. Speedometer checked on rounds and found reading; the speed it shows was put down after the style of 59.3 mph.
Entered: 122.5 mph
